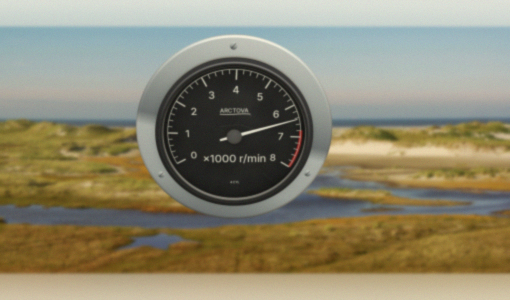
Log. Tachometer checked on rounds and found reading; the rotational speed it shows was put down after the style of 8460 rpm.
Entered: 6400 rpm
